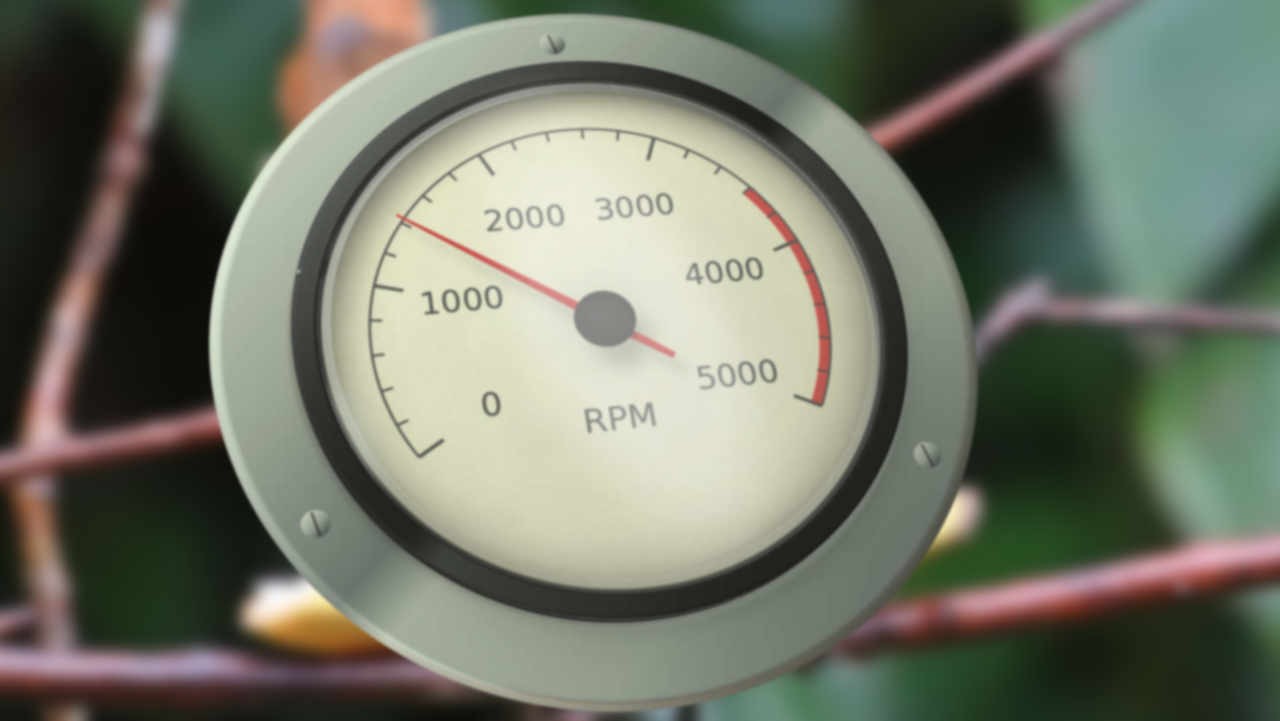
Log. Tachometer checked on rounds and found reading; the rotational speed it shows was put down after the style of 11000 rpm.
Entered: 1400 rpm
